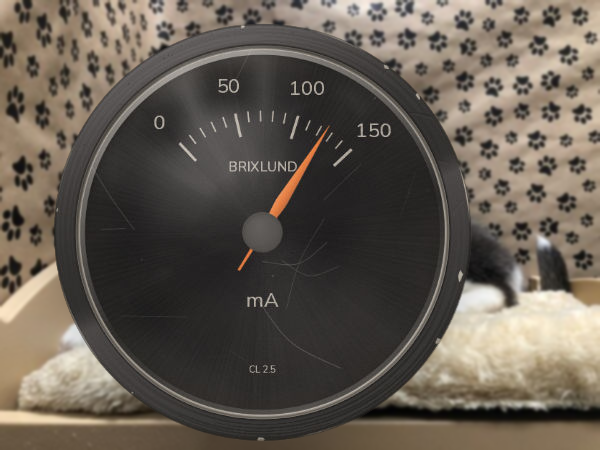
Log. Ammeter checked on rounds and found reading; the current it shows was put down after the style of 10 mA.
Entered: 125 mA
